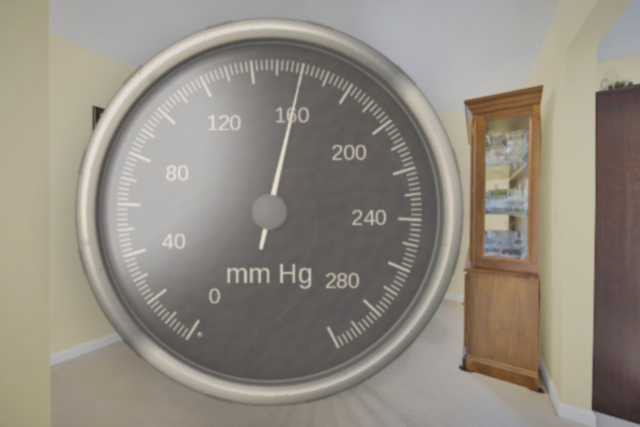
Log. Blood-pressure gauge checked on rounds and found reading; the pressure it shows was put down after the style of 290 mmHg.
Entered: 160 mmHg
